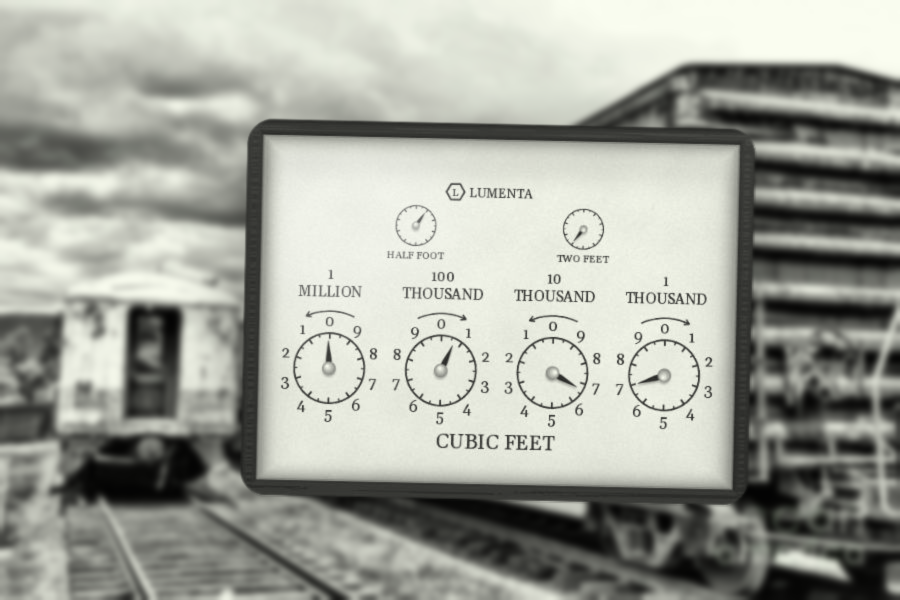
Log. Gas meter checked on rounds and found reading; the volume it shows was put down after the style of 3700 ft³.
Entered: 6700 ft³
